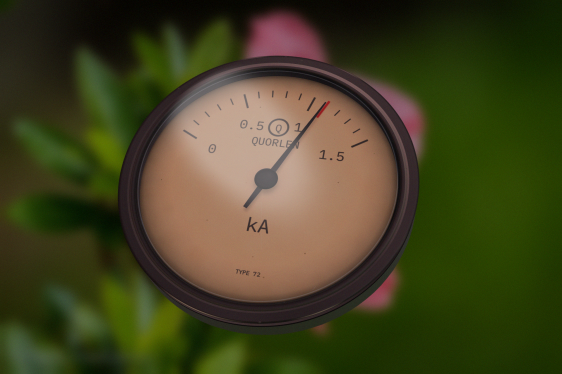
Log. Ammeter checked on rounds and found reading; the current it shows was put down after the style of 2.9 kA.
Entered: 1.1 kA
